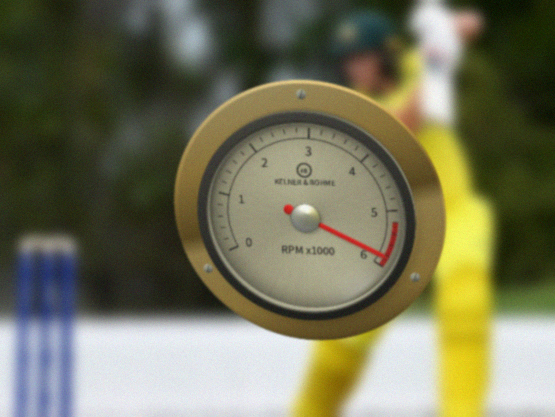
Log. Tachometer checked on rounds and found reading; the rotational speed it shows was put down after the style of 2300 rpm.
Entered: 5800 rpm
